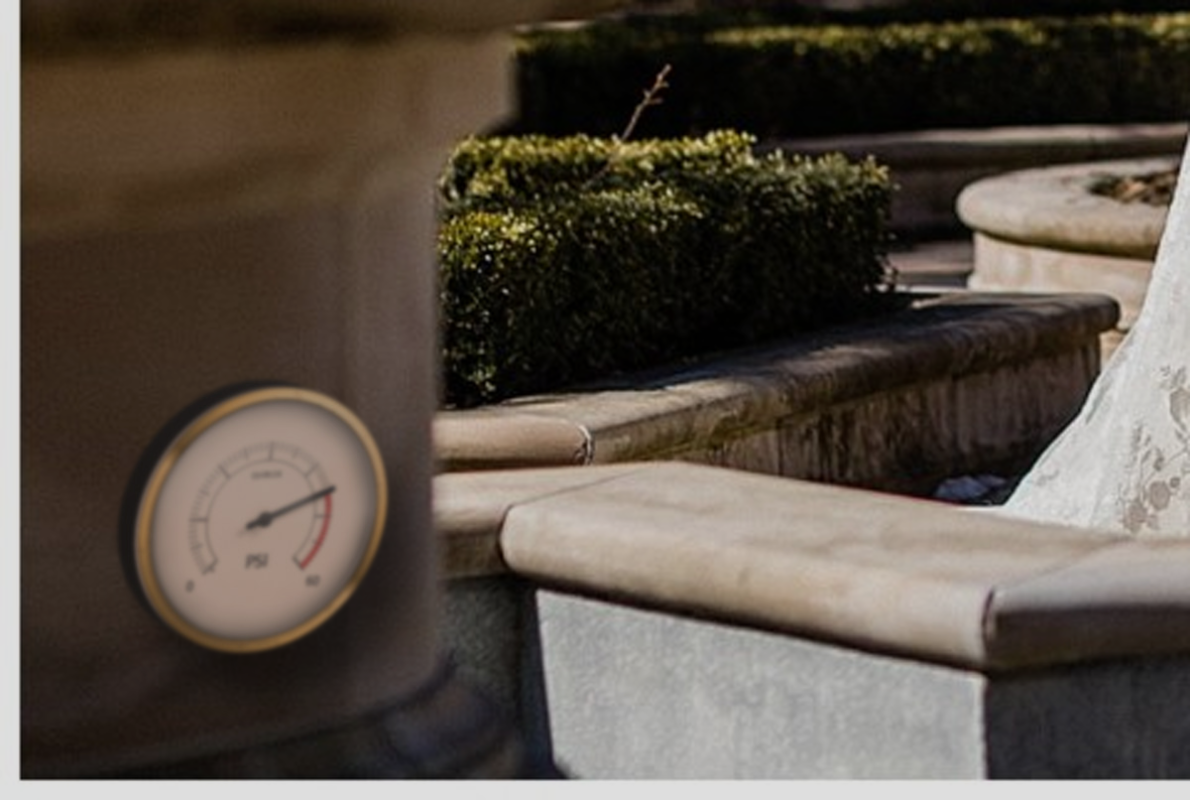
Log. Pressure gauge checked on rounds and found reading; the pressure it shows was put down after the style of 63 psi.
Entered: 45 psi
